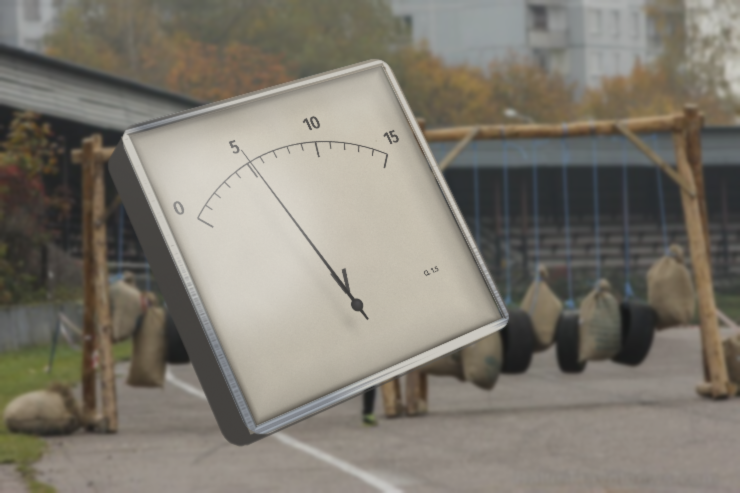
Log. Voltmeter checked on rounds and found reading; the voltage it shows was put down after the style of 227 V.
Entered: 5 V
